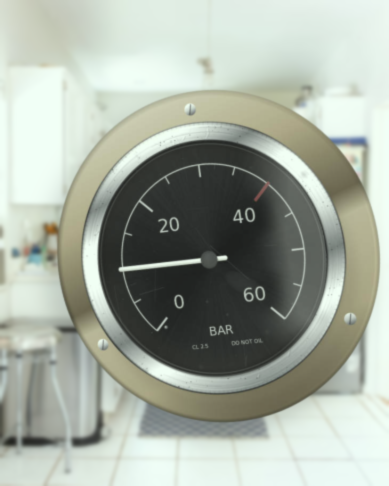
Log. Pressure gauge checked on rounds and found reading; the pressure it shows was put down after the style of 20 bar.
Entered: 10 bar
